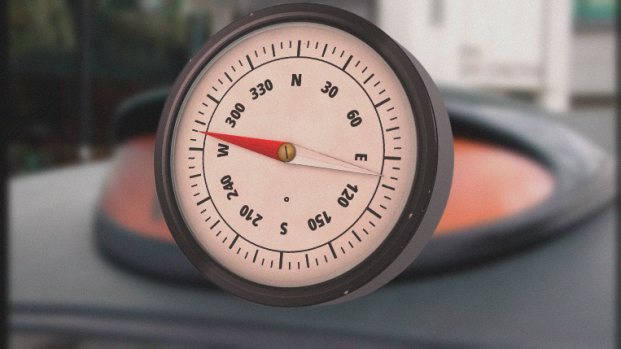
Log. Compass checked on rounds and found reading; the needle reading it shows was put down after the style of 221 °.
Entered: 280 °
